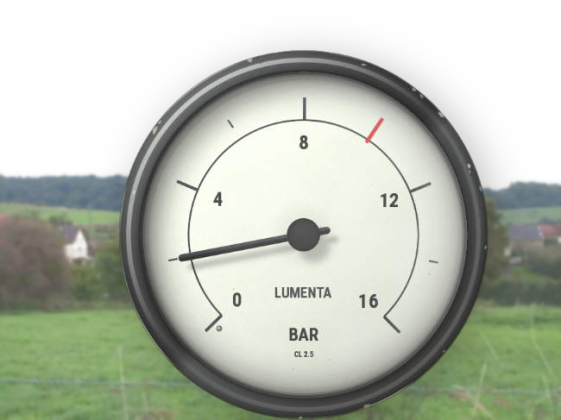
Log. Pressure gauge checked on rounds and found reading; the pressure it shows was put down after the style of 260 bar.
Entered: 2 bar
